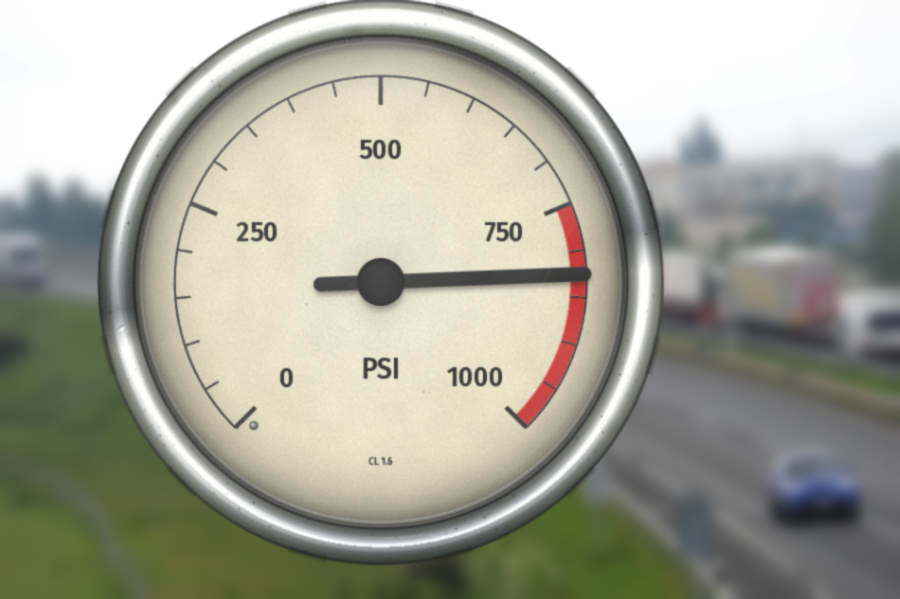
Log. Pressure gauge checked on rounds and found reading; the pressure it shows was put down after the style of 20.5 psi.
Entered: 825 psi
